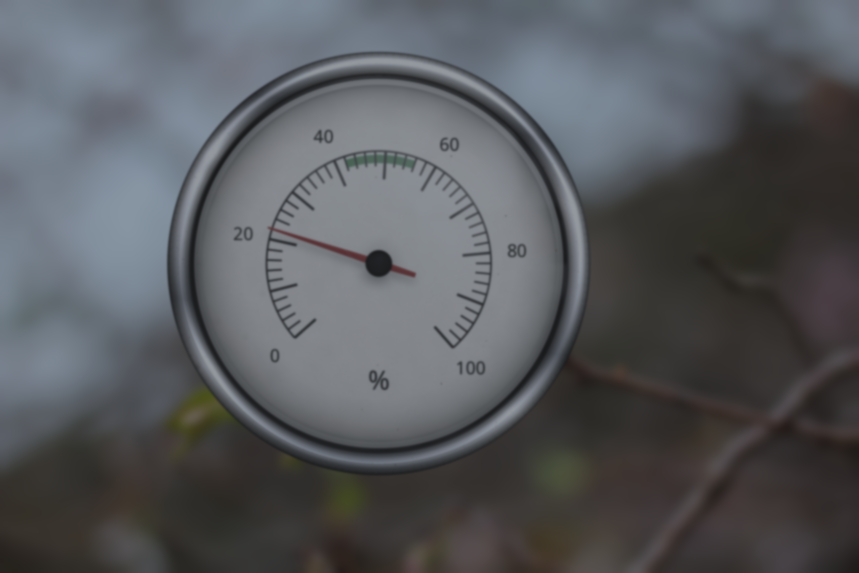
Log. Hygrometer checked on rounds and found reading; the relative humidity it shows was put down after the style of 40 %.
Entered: 22 %
